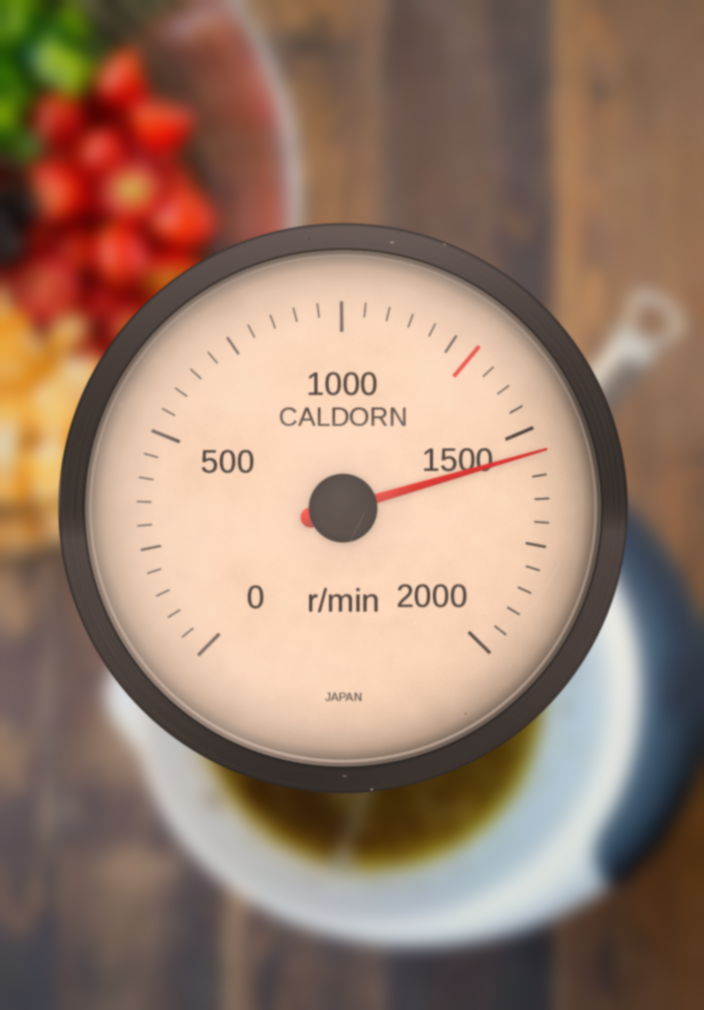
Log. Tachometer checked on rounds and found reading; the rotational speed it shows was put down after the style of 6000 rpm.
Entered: 1550 rpm
